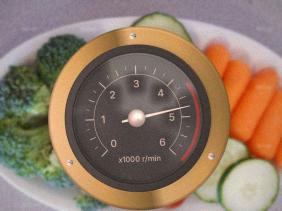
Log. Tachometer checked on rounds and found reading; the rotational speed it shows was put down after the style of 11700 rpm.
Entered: 4750 rpm
